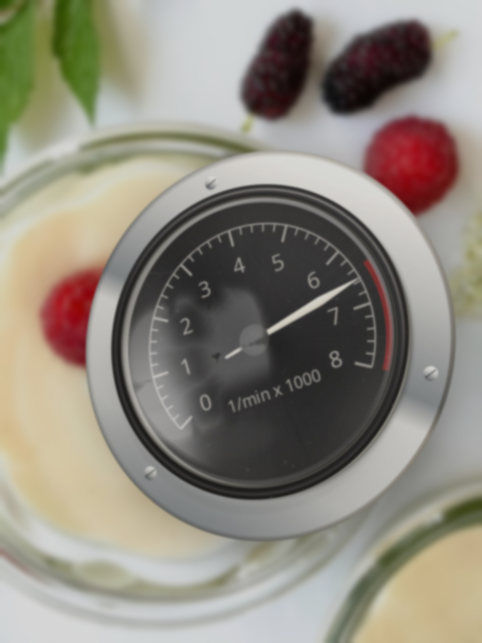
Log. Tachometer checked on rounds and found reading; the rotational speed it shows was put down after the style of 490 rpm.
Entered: 6600 rpm
